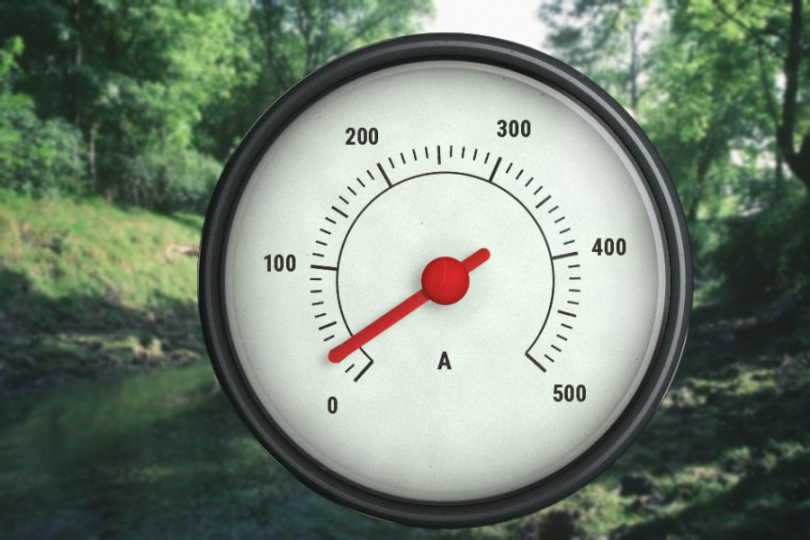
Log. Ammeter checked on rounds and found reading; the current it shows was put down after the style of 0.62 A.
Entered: 25 A
